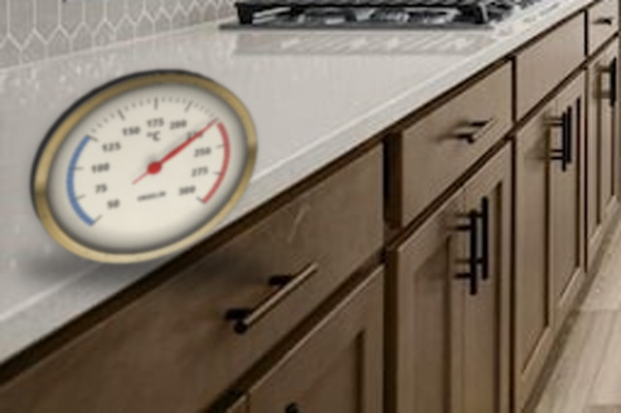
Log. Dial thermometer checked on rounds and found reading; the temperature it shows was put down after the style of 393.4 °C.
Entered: 225 °C
